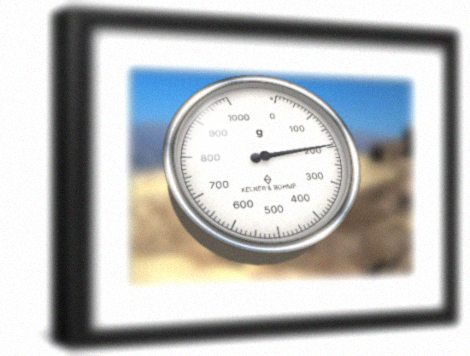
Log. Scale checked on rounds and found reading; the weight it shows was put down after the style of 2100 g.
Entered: 200 g
